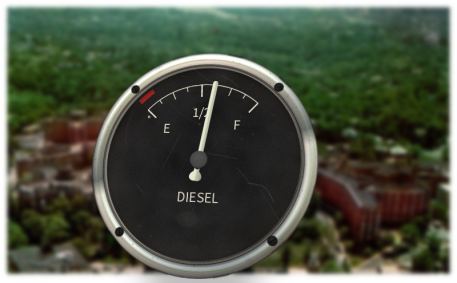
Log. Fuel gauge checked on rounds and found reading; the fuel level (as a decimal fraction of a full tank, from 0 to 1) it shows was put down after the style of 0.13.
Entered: 0.625
